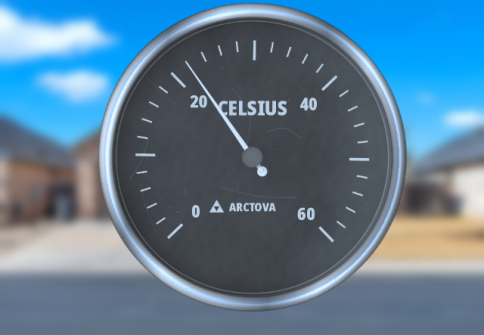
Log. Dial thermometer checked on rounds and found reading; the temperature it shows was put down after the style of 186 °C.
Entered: 22 °C
